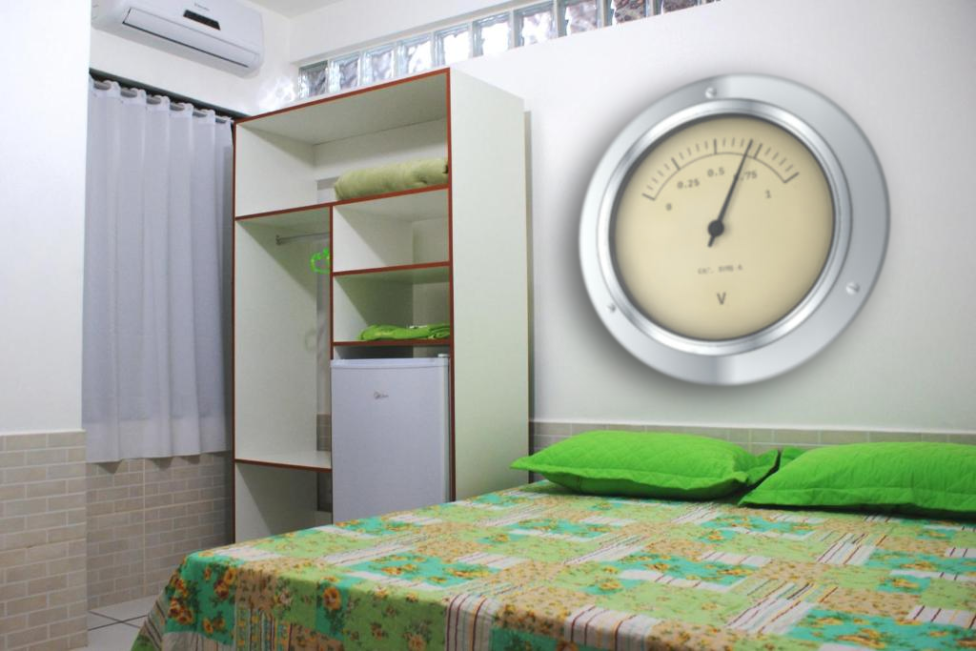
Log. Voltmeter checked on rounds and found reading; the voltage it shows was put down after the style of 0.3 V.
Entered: 0.7 V
